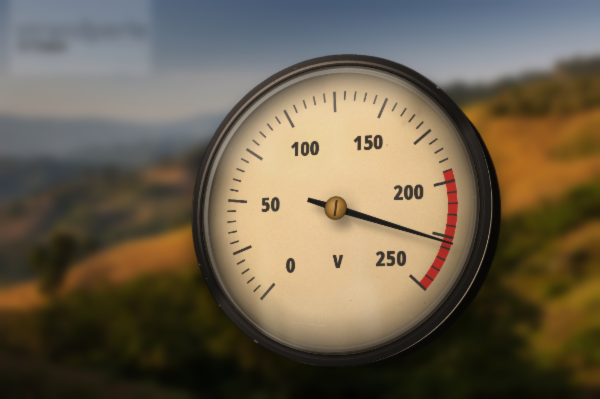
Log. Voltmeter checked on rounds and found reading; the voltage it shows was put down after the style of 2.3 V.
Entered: 227.5 V
